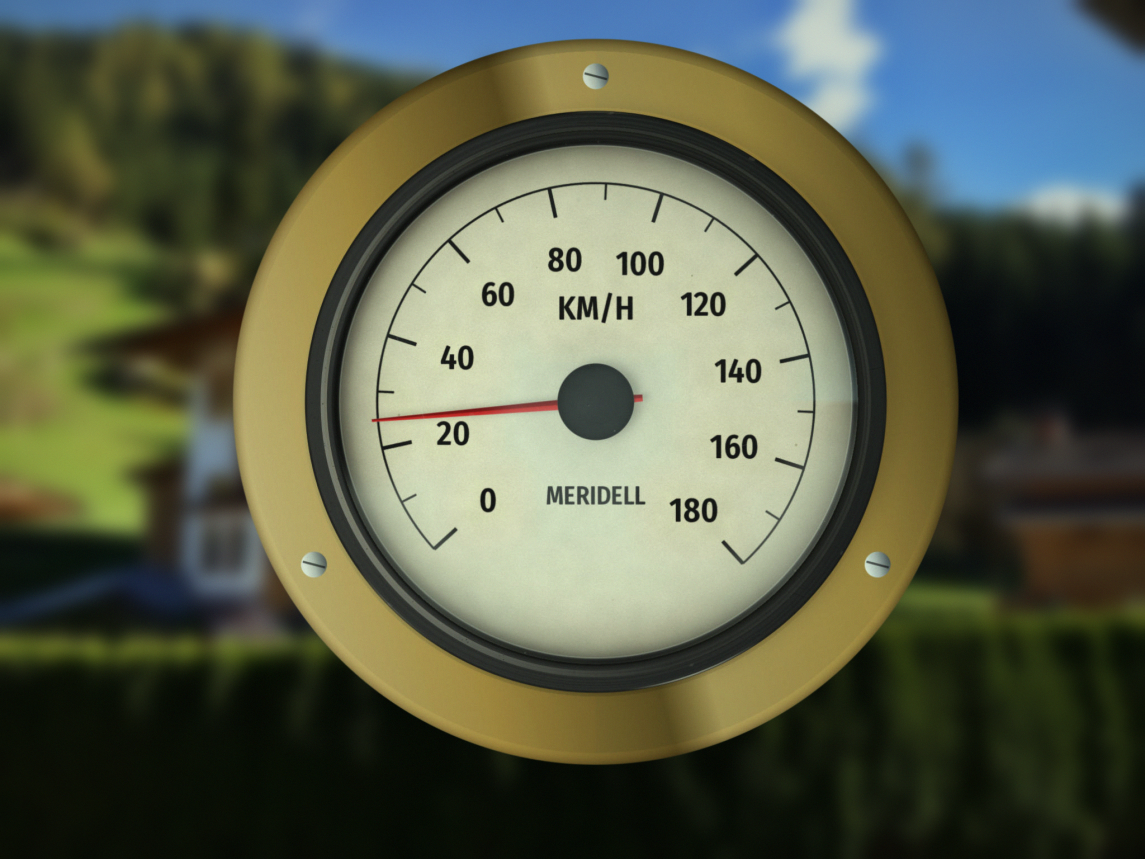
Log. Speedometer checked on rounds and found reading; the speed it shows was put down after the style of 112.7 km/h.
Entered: 25 km/h
